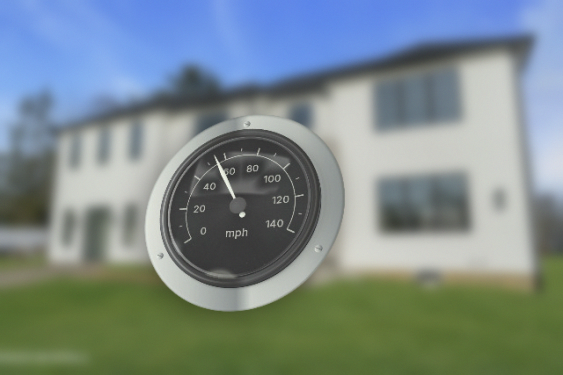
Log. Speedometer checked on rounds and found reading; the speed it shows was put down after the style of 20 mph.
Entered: 55 mph
